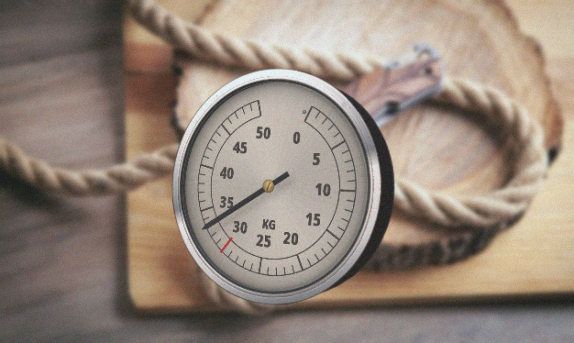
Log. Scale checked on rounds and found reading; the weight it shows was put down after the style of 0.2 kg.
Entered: 33 kg
